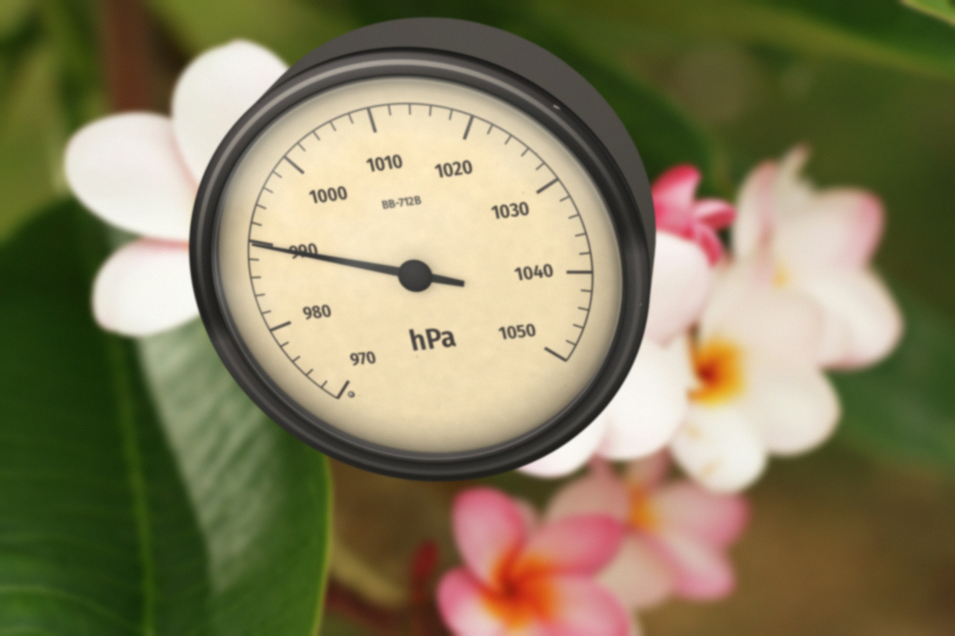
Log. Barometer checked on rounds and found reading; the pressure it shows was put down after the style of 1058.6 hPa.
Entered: 990 hPa
